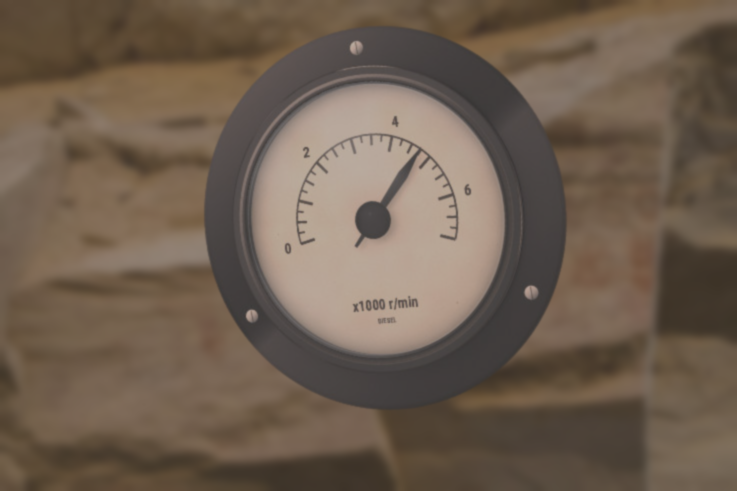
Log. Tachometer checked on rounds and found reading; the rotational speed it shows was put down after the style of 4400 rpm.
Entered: 4750 rpm
